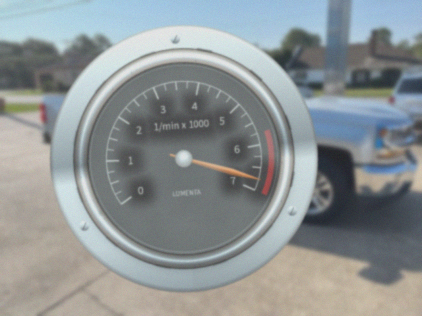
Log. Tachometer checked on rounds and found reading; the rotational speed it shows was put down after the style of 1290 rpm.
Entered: 6750 rpm
